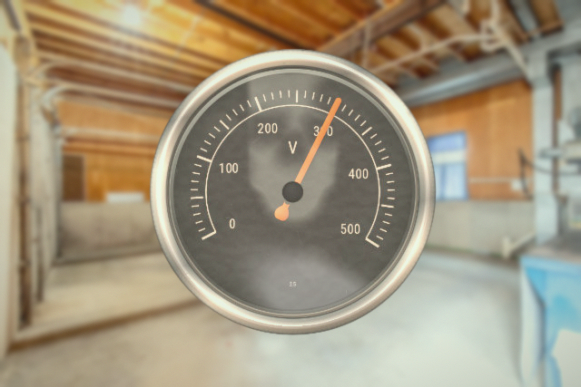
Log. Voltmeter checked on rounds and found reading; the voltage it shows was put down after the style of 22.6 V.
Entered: 300 V
